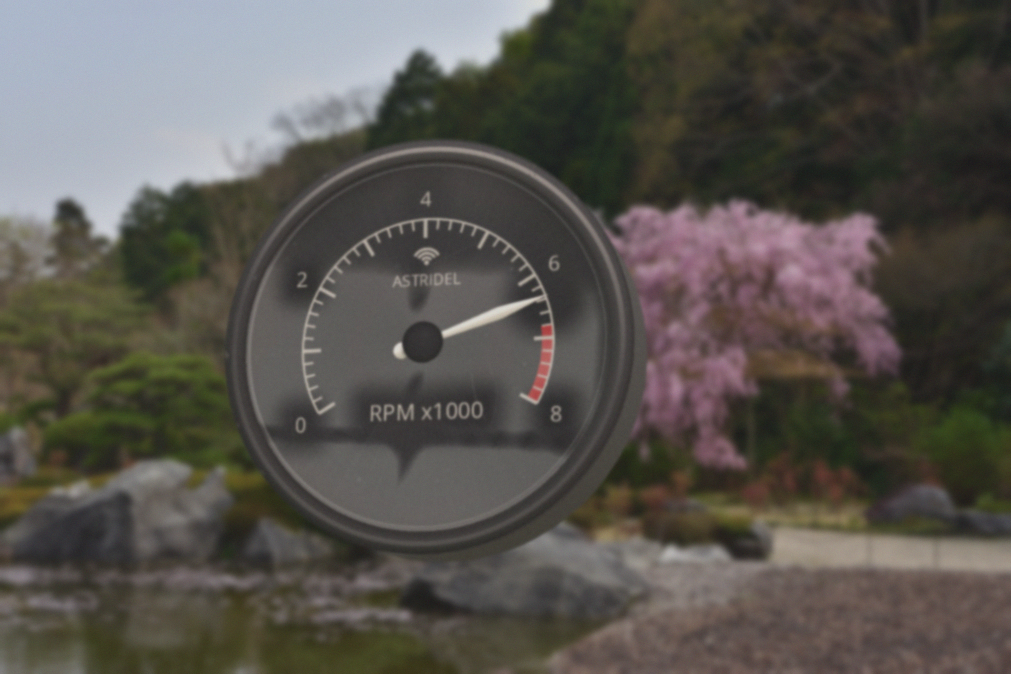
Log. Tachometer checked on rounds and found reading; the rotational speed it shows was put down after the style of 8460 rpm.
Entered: 6400 rpm
